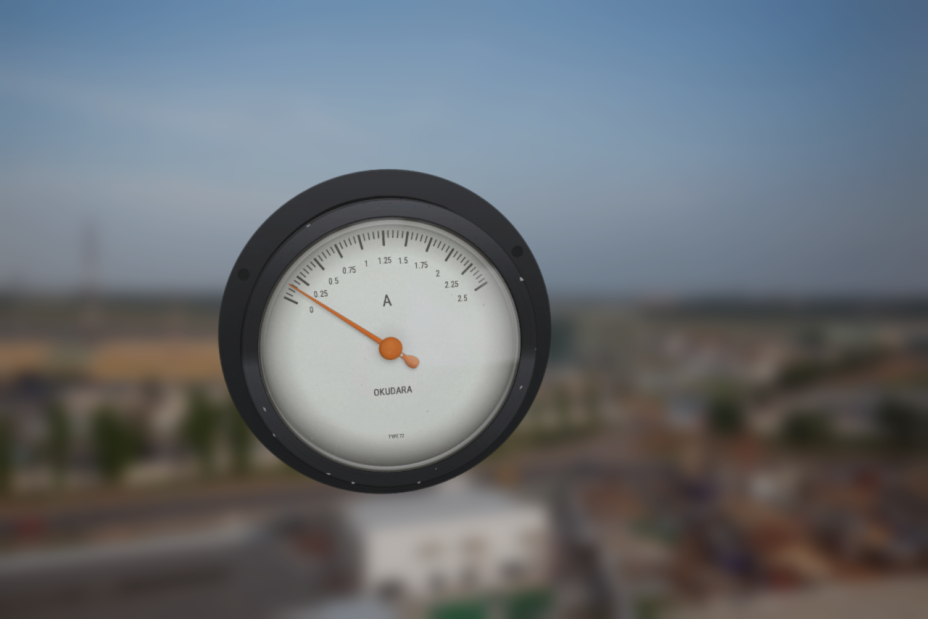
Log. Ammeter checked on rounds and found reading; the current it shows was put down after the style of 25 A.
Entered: 0.15 A
